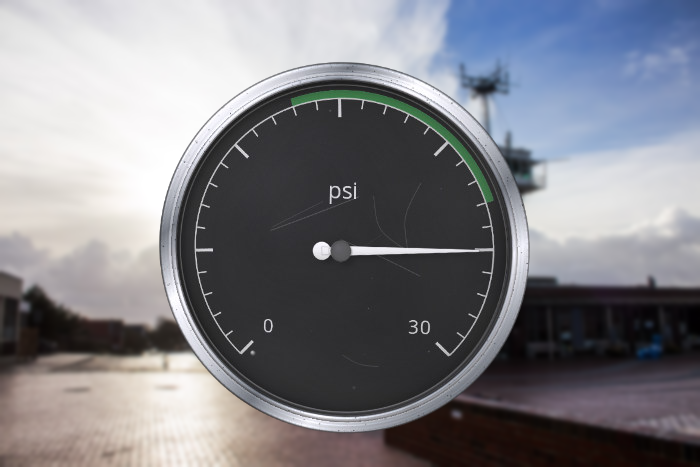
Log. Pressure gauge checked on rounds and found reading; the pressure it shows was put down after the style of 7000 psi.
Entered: 25 psi
